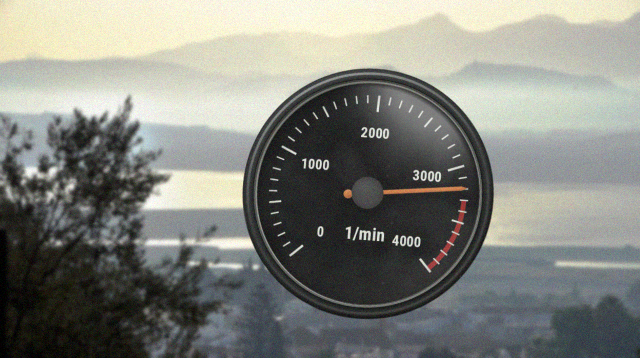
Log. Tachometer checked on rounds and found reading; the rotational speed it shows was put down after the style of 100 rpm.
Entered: 3200 rpm
